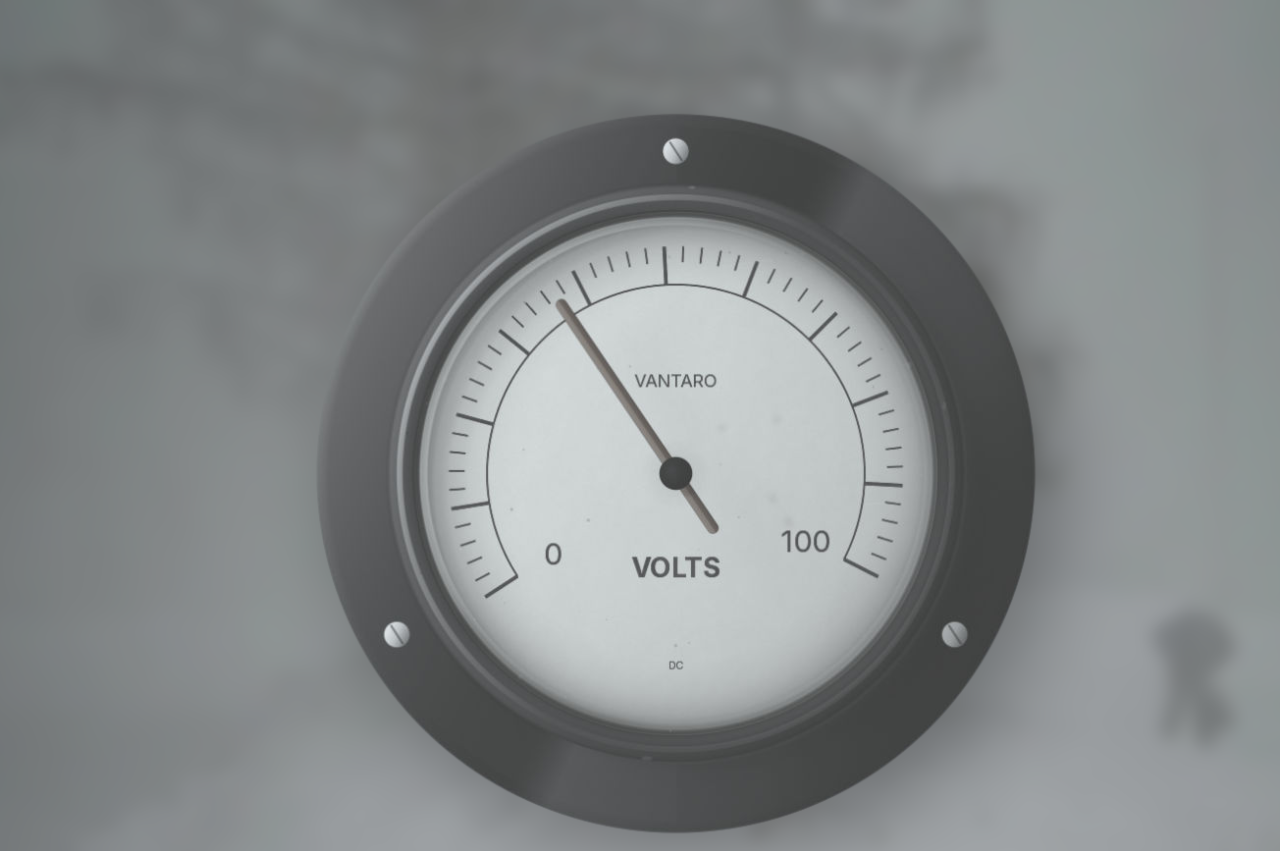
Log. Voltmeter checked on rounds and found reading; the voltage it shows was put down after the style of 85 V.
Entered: 37 V
